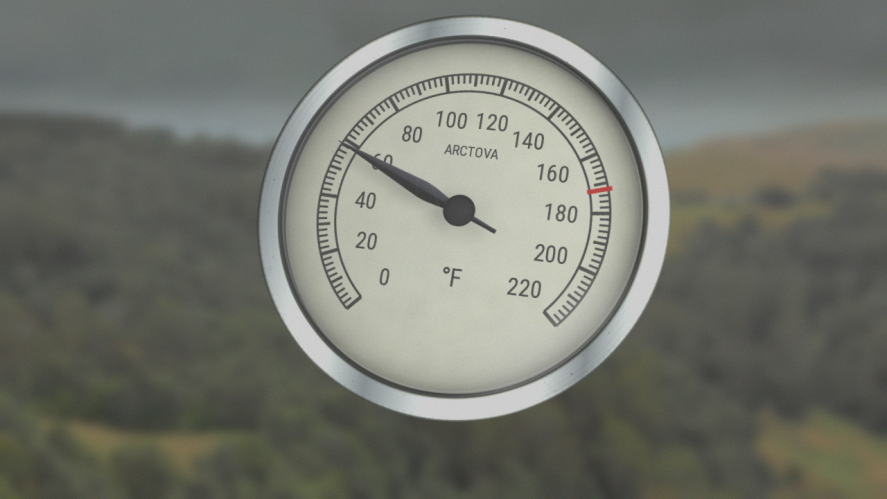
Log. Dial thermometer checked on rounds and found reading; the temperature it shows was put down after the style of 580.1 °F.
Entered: 58 °F
